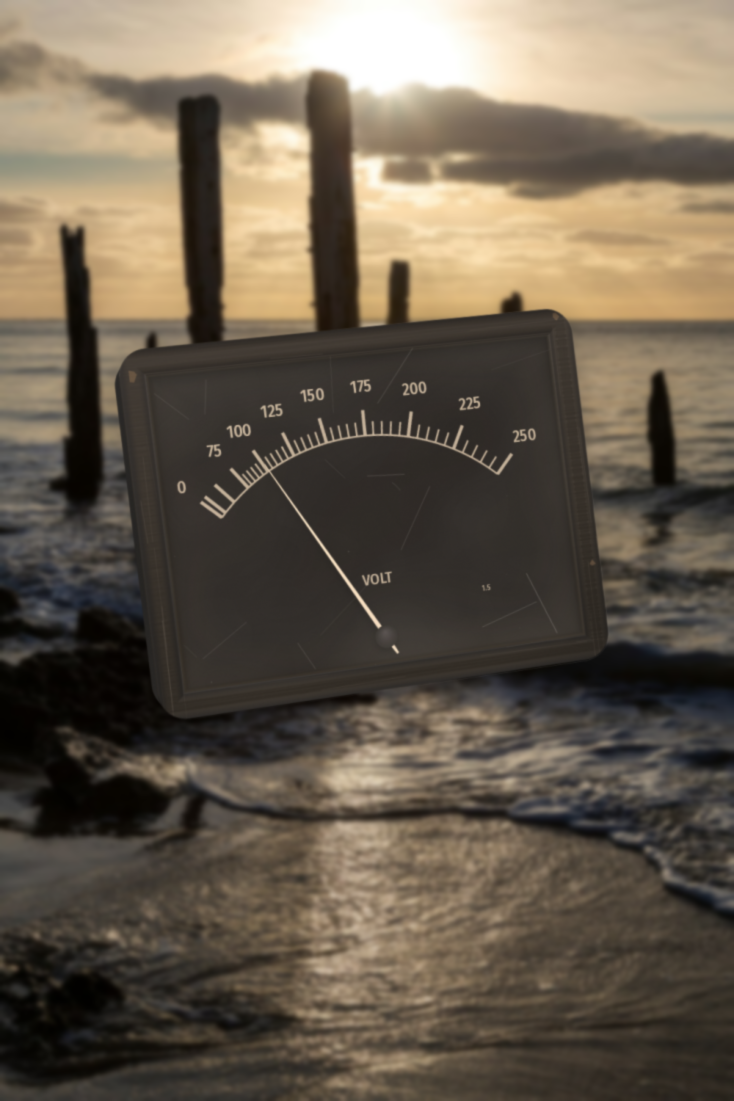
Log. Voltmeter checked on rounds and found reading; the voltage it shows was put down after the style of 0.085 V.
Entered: 100 V
